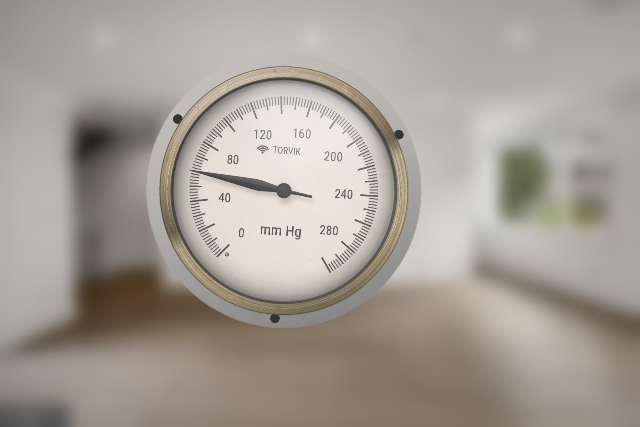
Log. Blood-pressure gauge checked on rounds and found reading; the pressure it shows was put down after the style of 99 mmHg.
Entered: 60 mmHg
